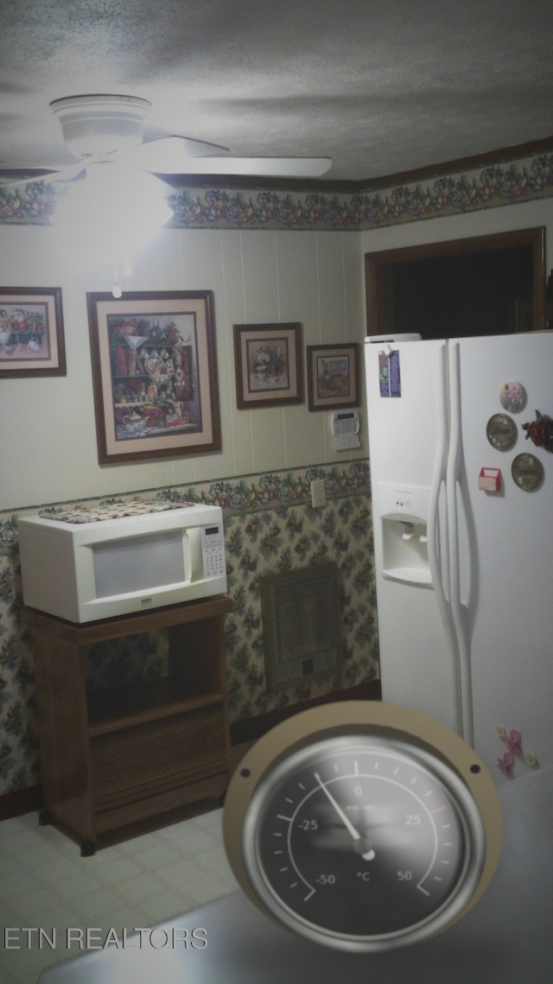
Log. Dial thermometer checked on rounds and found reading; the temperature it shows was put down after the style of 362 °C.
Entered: -10 °C
